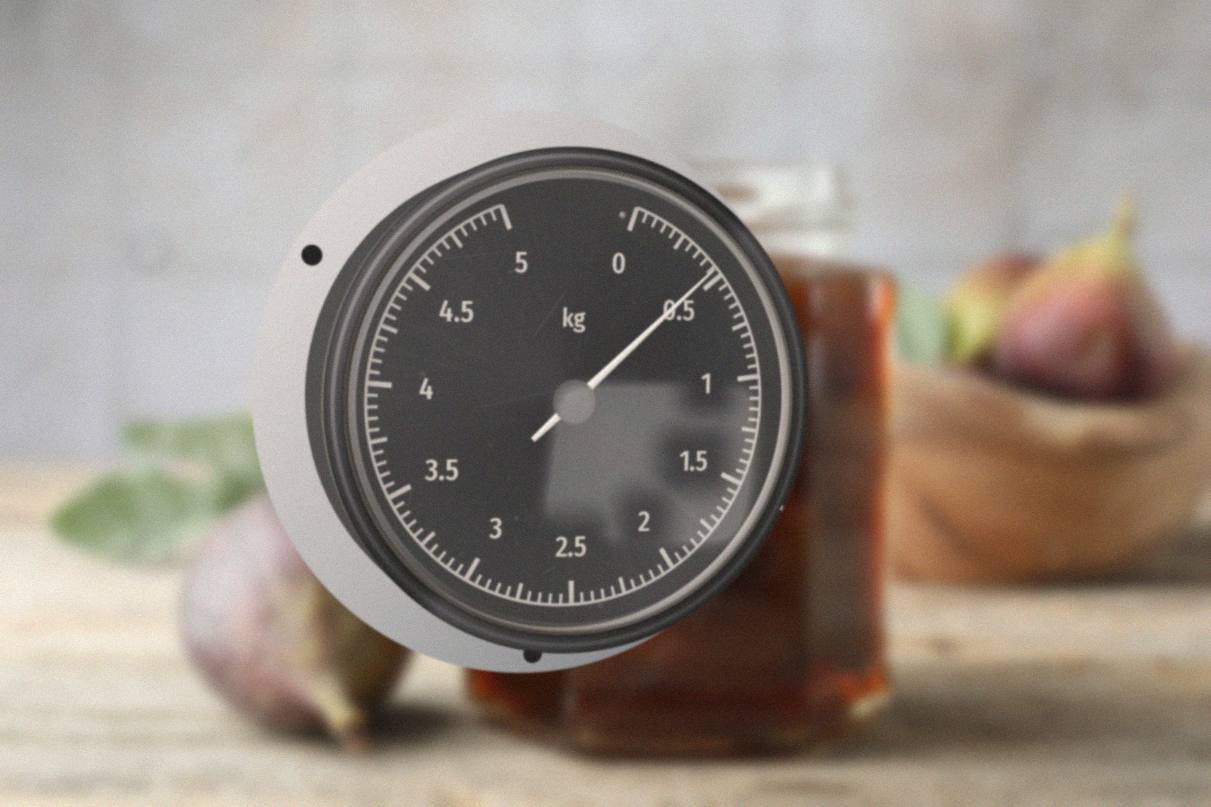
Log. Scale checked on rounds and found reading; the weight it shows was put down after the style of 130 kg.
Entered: 0.45 kg
